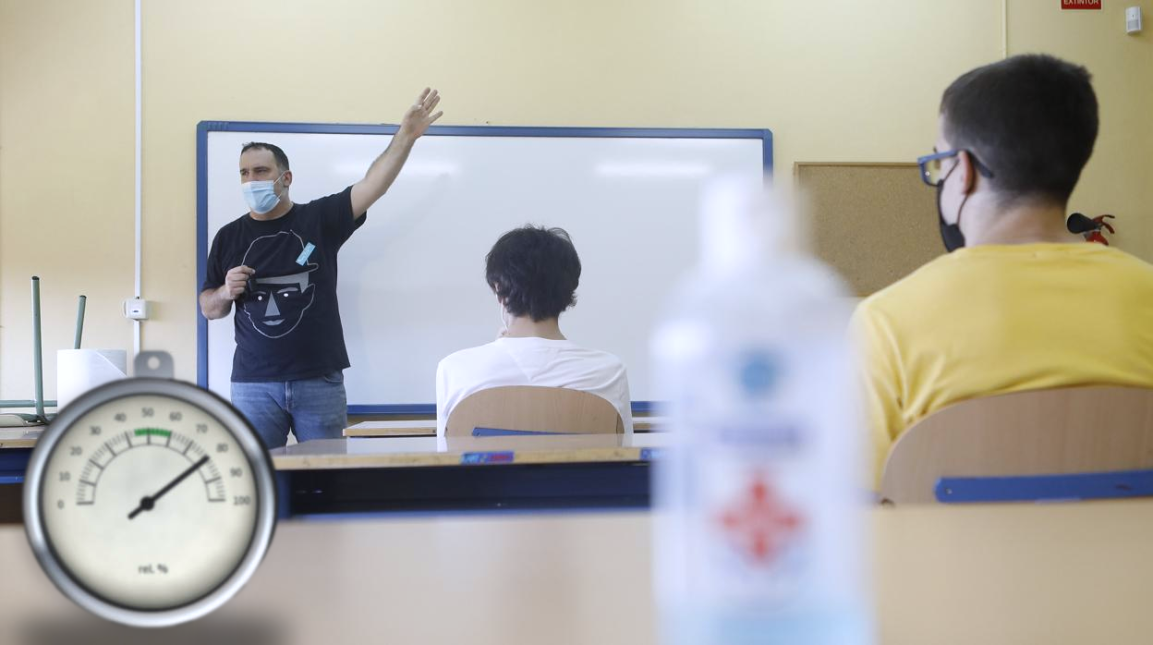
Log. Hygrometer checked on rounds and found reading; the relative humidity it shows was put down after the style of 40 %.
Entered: 80 %
